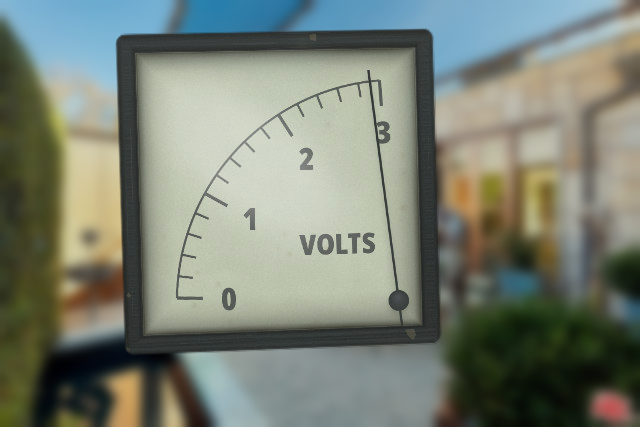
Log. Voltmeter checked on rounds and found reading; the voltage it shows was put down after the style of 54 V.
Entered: 2.9 V
